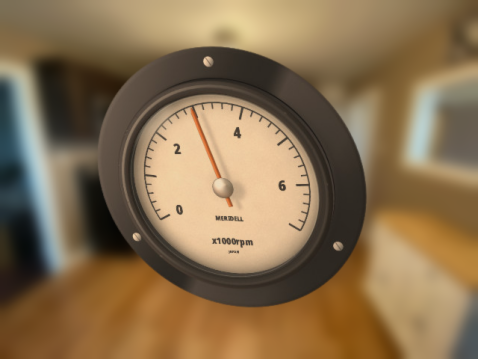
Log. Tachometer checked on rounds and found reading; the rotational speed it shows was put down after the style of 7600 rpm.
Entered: 3000 rpm
